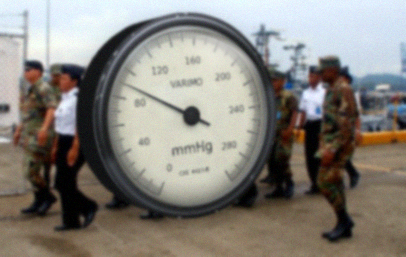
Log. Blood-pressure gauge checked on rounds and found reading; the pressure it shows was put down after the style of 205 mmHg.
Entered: 90 mmHg
